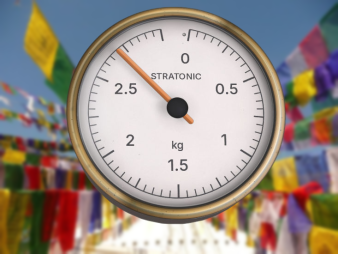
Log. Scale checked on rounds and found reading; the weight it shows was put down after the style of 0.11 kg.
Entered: 2.7 kg
